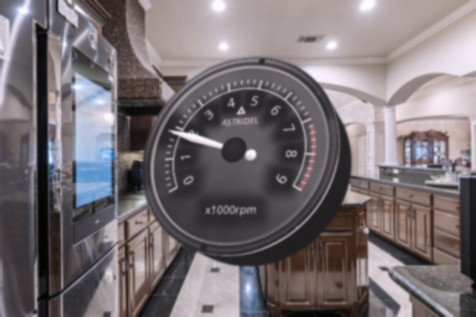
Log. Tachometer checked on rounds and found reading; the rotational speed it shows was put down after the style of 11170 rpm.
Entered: 1800 rpm
